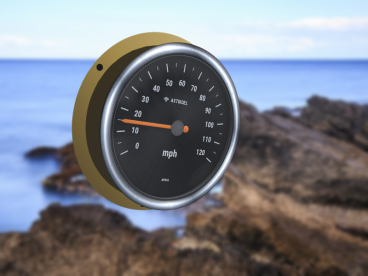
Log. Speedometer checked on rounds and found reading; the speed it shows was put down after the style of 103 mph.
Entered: 15 mph
